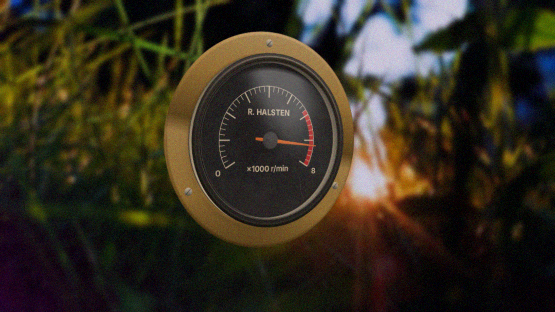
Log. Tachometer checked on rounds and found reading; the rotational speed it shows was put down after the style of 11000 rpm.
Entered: 7200 rpm
